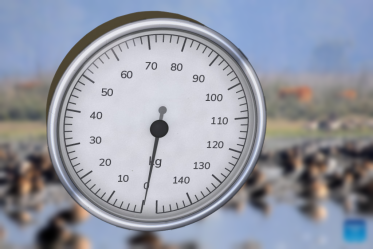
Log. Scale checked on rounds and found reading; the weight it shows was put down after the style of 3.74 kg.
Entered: 0 kg
